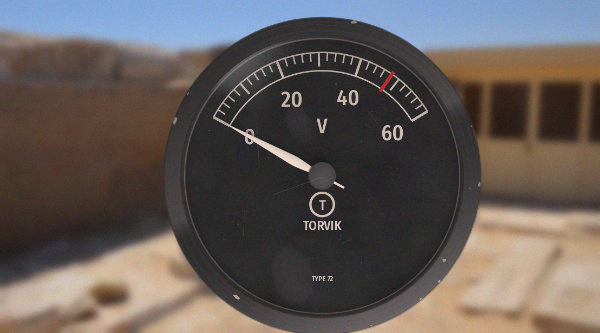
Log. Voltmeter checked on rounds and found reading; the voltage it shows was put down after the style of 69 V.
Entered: 0 V
